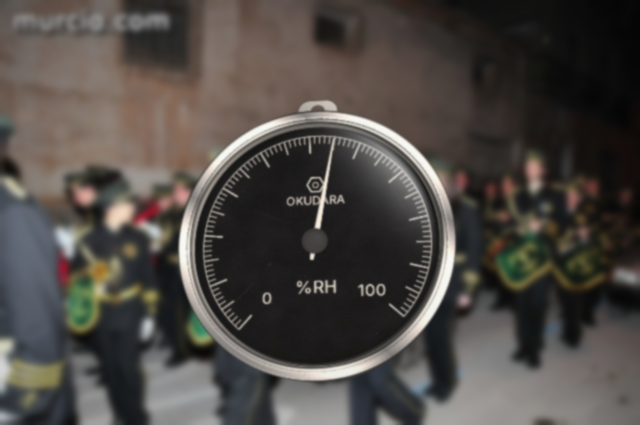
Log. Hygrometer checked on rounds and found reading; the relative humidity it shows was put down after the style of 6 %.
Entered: 55 %
